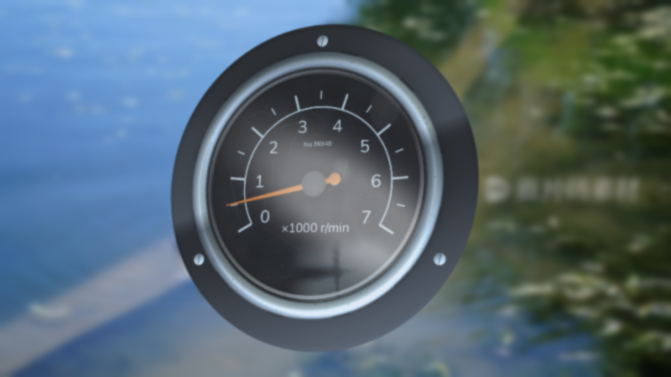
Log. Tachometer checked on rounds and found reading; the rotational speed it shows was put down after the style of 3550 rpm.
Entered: 500 rpm
